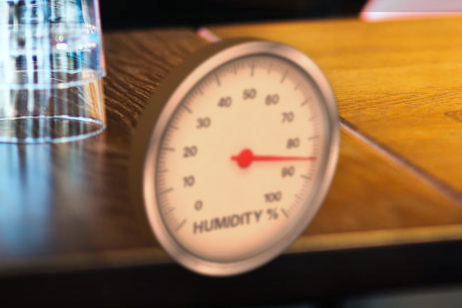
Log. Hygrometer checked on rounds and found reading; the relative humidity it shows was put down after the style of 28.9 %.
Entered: 85 %
